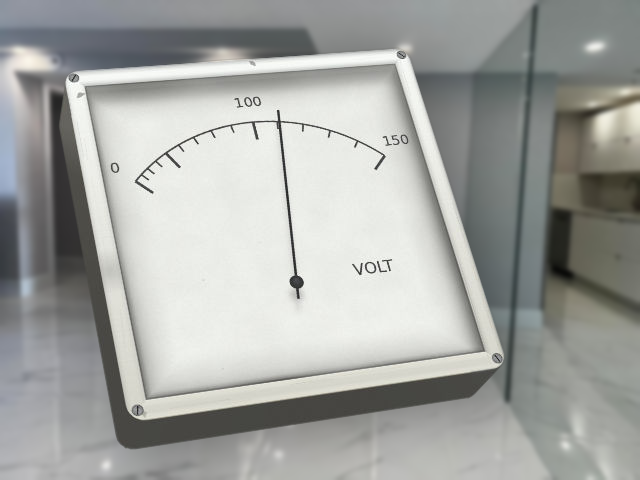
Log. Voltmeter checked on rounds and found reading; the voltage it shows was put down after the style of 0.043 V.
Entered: 110 V
